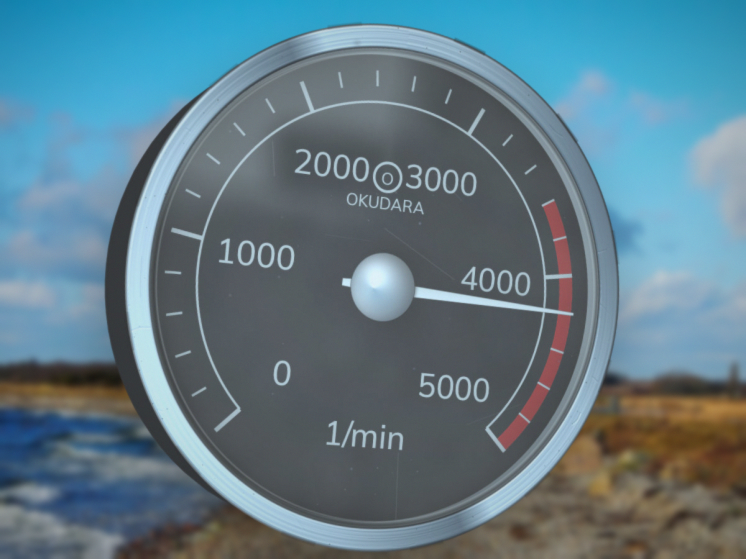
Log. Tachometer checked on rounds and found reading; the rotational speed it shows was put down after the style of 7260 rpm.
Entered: 4200 rpm
